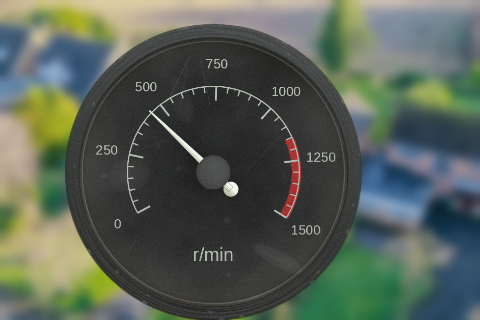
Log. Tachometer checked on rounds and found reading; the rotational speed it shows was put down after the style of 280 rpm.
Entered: 450 rpm
